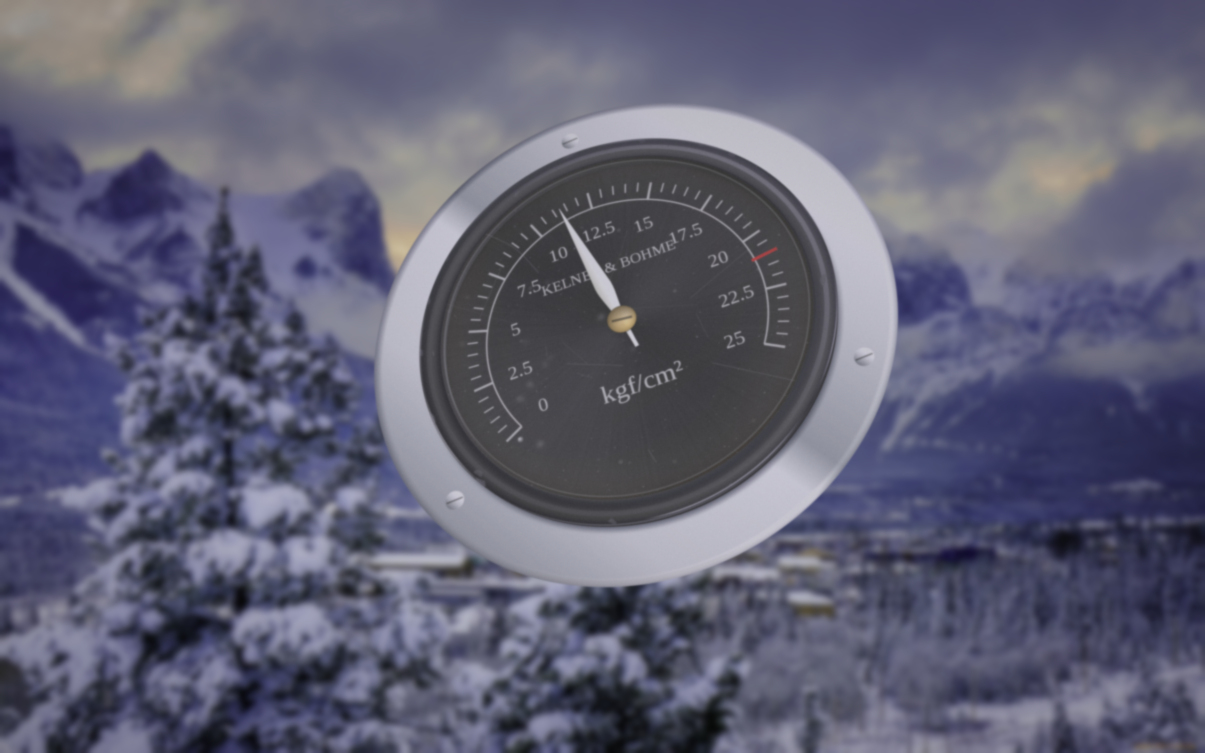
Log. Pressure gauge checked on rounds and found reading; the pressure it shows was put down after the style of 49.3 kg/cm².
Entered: 11.25 kg/cm²
